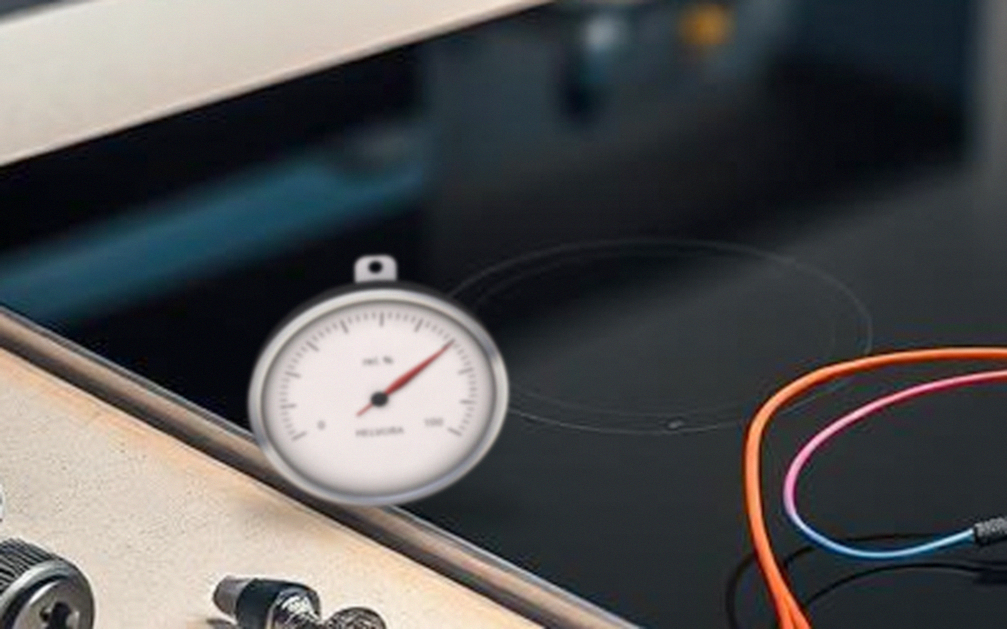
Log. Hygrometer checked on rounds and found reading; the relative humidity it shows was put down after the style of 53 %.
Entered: 70 %
